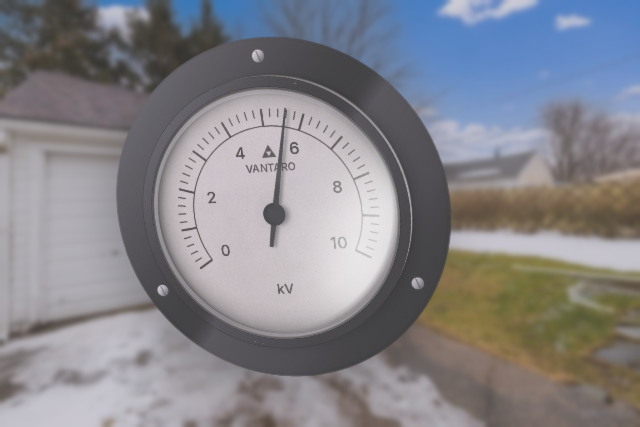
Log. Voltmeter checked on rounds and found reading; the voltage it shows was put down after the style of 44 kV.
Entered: 5.6 kV
